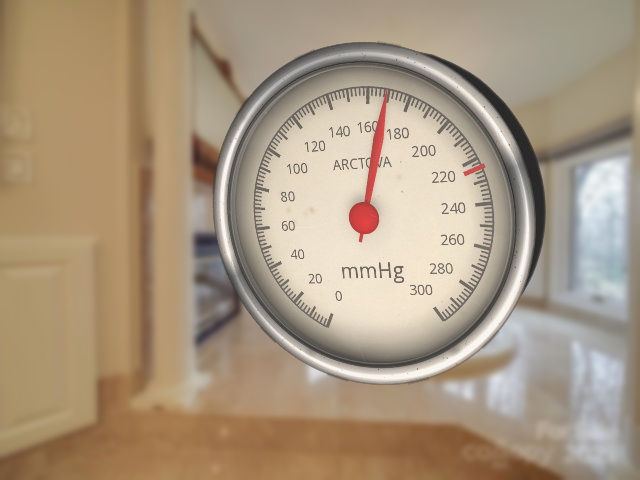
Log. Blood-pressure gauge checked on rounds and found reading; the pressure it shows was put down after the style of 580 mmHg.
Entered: 170 mmHg
